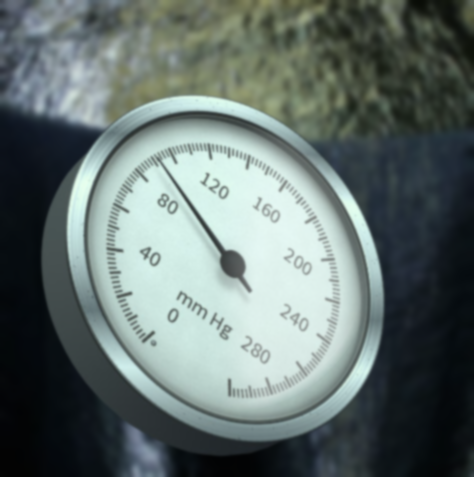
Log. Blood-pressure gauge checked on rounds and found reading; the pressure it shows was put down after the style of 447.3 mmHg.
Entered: 90 mmHg
